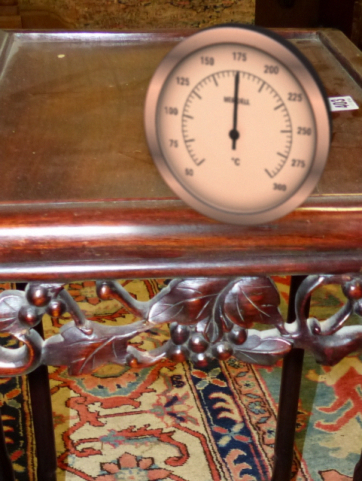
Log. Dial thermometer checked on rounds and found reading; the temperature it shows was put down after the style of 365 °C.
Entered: 175 °C
